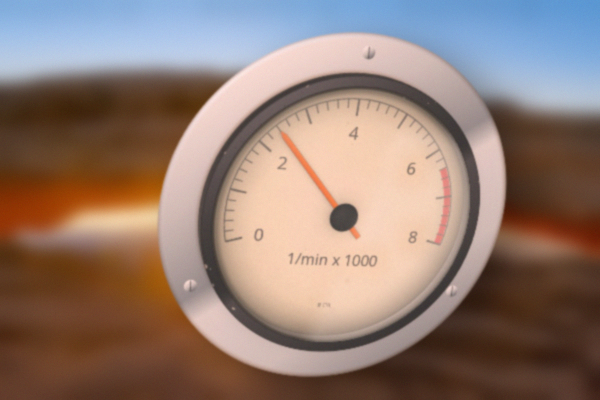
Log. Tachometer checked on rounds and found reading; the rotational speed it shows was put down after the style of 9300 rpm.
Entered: 2400 rpm
